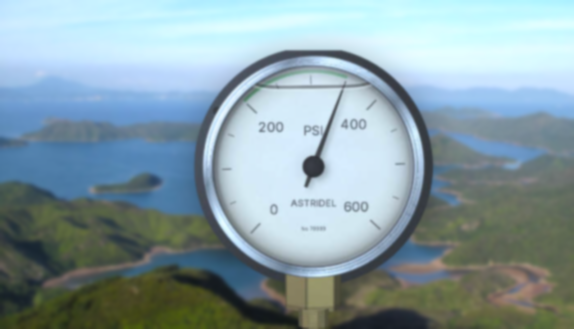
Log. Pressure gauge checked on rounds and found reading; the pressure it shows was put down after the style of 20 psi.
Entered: 350 psi
